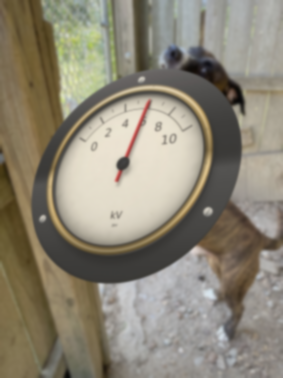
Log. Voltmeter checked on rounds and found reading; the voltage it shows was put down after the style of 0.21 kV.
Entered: 6 kV
